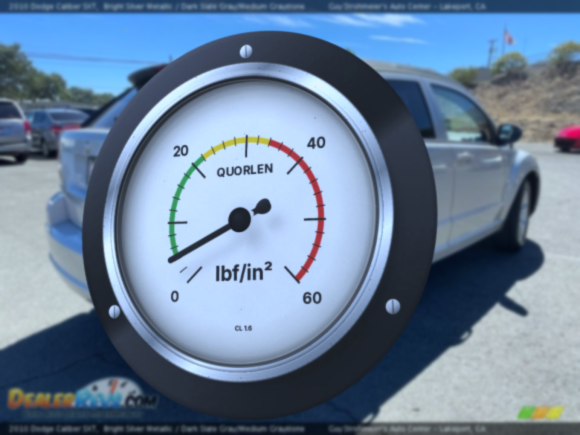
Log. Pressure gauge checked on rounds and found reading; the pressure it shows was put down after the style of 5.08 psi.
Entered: 4 psi
